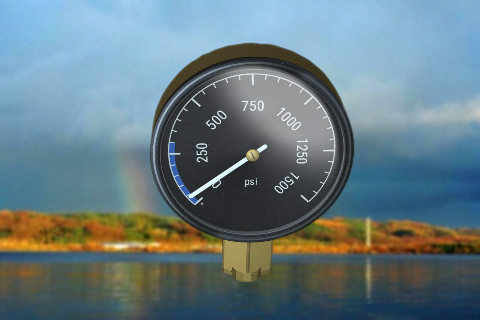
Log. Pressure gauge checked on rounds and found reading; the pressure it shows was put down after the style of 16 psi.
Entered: 50 psi
